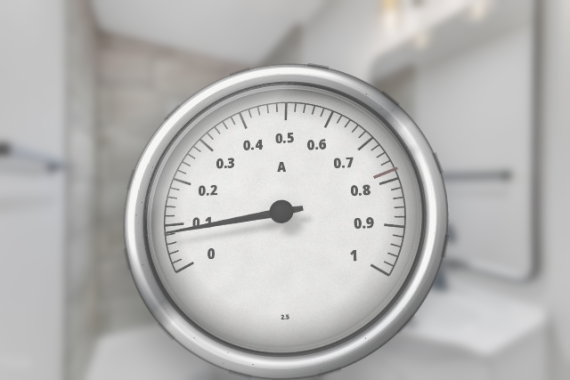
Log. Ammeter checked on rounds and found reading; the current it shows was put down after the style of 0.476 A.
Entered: 0.08 A
